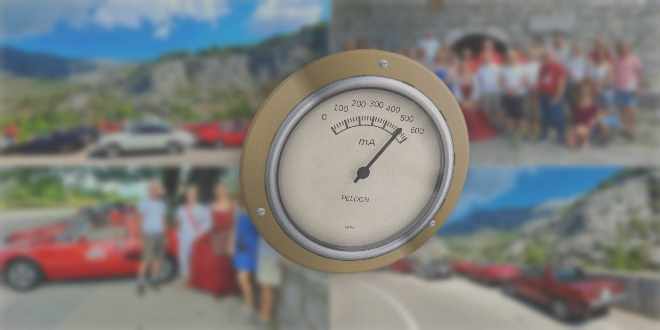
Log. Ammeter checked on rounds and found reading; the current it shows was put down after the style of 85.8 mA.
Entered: 500 mA
